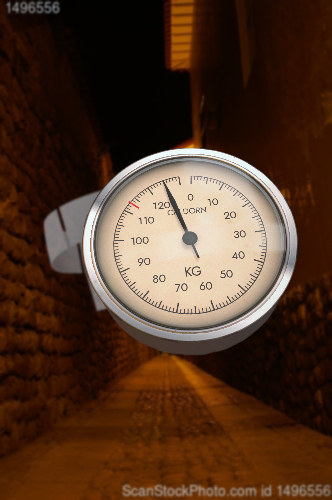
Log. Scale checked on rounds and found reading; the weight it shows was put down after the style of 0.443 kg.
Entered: 125 kg
